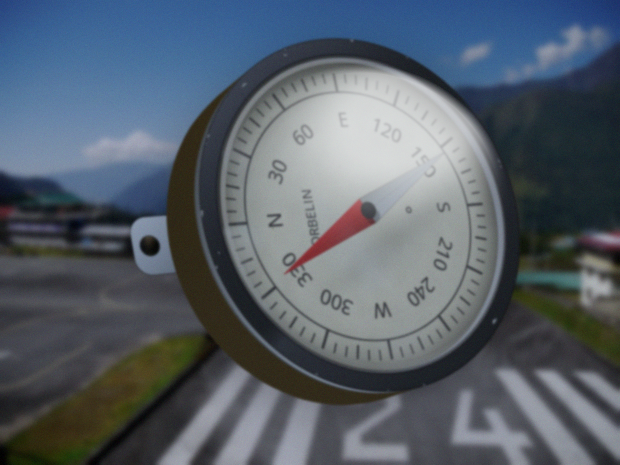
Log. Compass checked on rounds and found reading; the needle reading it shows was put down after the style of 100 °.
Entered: 332.5 °
